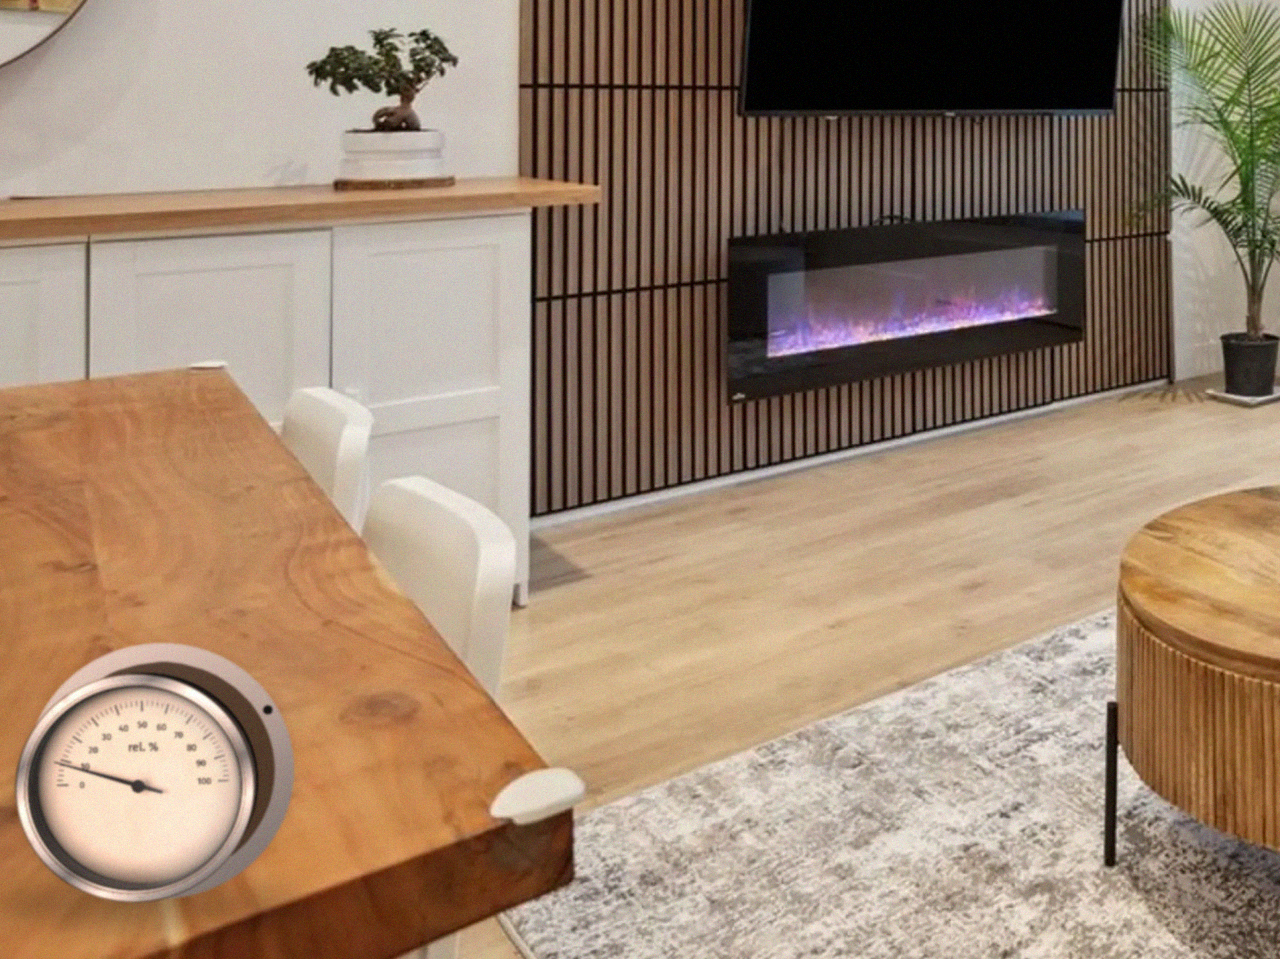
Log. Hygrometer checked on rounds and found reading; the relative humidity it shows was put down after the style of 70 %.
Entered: 10 %
